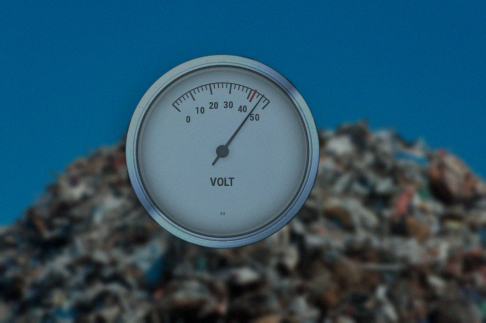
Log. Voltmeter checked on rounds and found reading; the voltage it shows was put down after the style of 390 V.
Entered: 46 V
